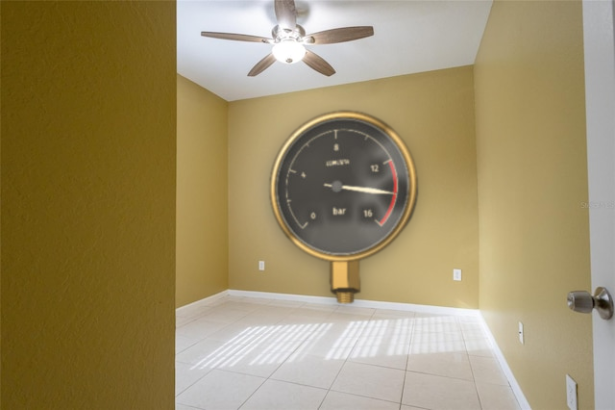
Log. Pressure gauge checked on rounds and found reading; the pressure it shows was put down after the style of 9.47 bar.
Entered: 14 bar
